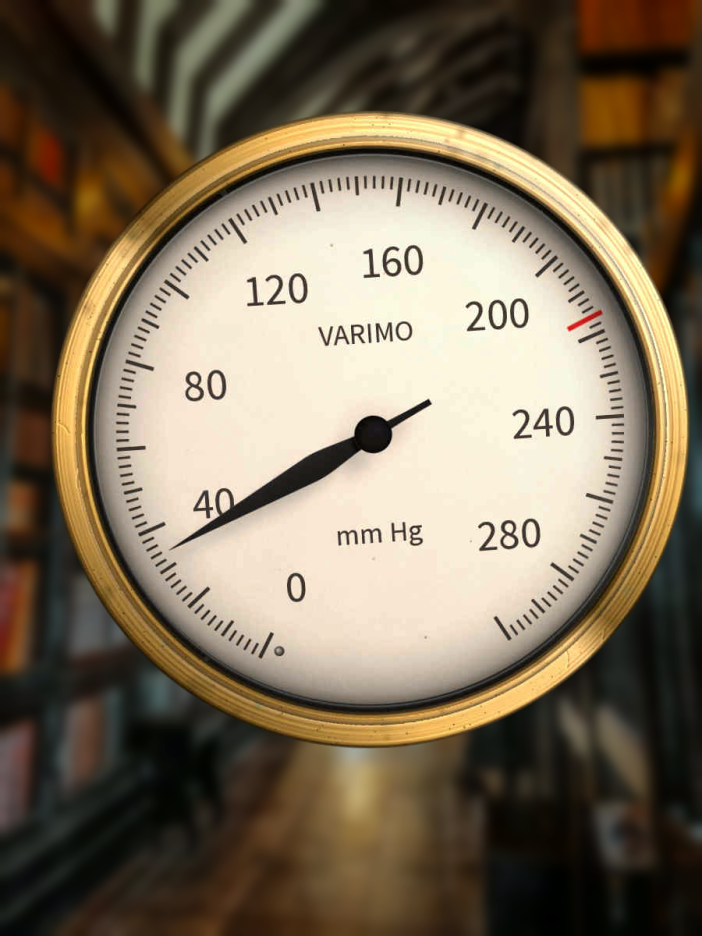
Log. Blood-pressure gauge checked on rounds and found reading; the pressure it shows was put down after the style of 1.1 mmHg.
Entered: 34 mmHg
